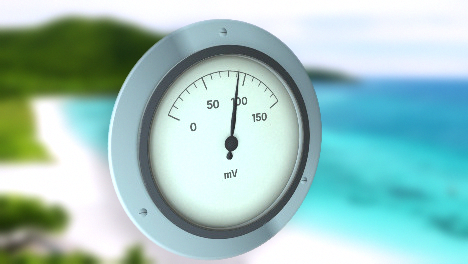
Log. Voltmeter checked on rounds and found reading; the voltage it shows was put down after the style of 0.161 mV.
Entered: 90 mV
